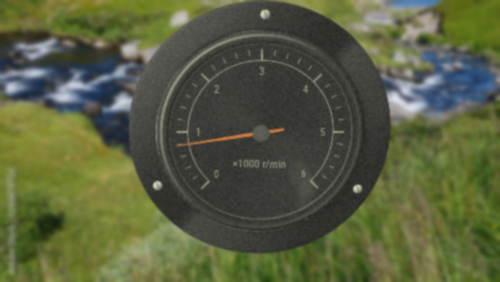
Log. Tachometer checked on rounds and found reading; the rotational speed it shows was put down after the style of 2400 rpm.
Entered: 800 rpm
